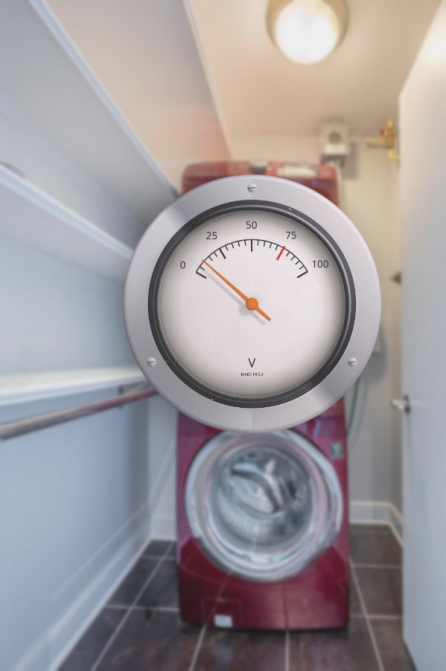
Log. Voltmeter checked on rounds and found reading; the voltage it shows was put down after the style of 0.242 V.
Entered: 10 V
